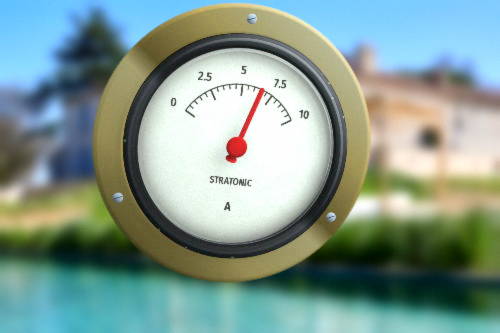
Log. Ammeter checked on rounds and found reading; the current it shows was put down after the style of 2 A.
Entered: 6.5 A
